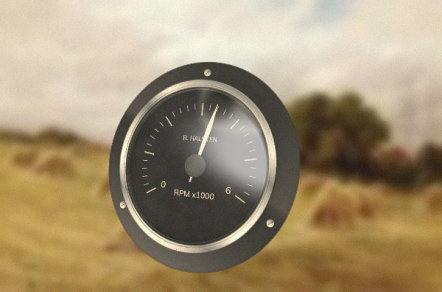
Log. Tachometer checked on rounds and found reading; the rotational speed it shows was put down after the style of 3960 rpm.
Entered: 3400 rpm
